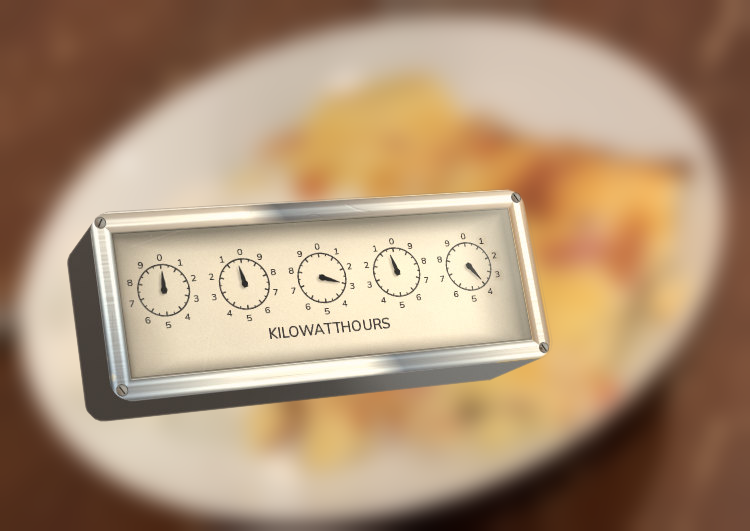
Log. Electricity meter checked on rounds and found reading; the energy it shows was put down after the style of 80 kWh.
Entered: 304 kWh
